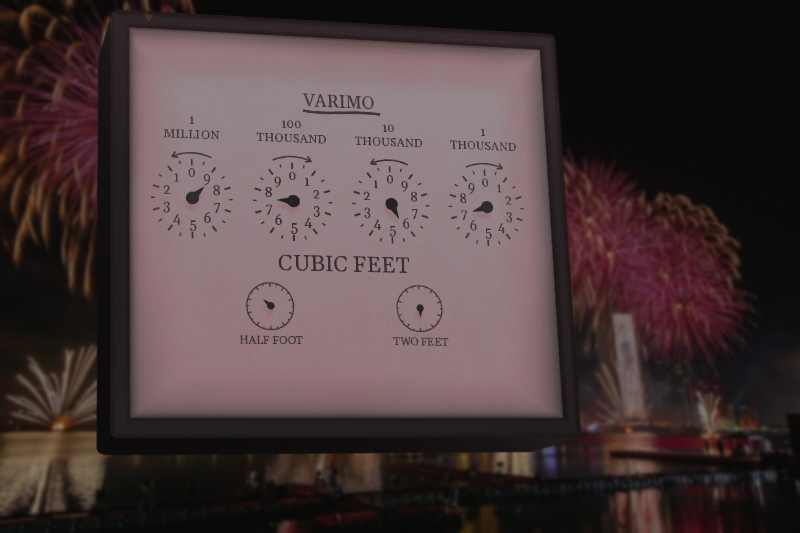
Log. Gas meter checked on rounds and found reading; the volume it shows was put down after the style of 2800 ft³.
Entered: 875700 ft³
